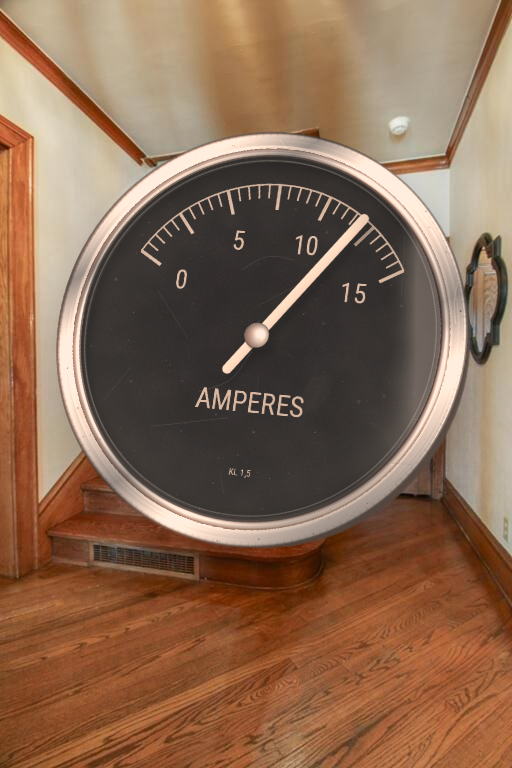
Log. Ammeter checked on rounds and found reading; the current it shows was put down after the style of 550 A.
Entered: 12 A
